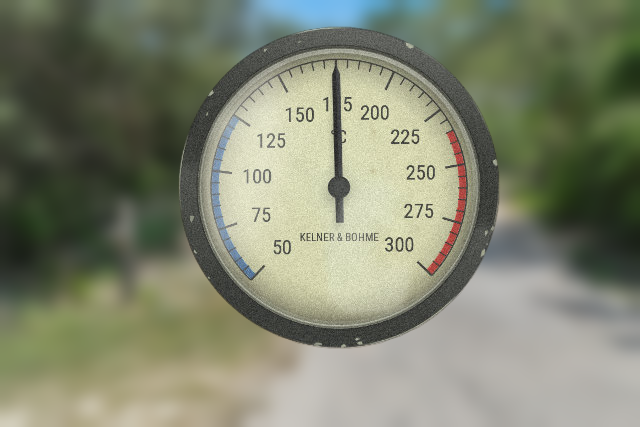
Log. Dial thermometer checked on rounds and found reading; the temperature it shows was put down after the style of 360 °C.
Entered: 175 °C
